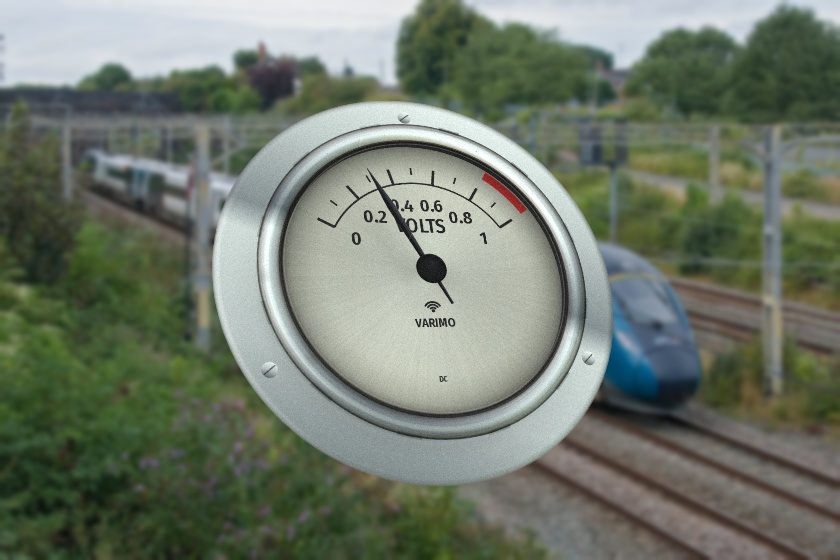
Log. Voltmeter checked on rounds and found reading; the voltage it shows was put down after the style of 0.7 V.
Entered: 0.3 V
